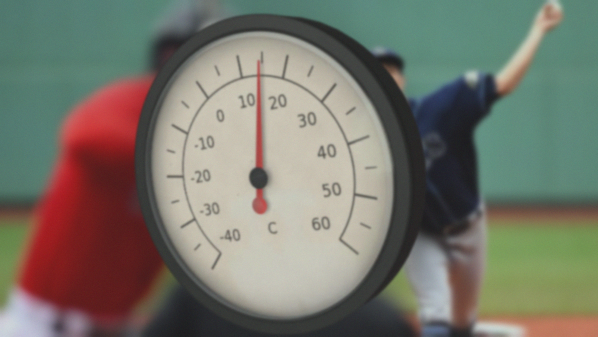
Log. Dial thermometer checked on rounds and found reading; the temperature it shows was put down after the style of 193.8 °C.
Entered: 15 °C
